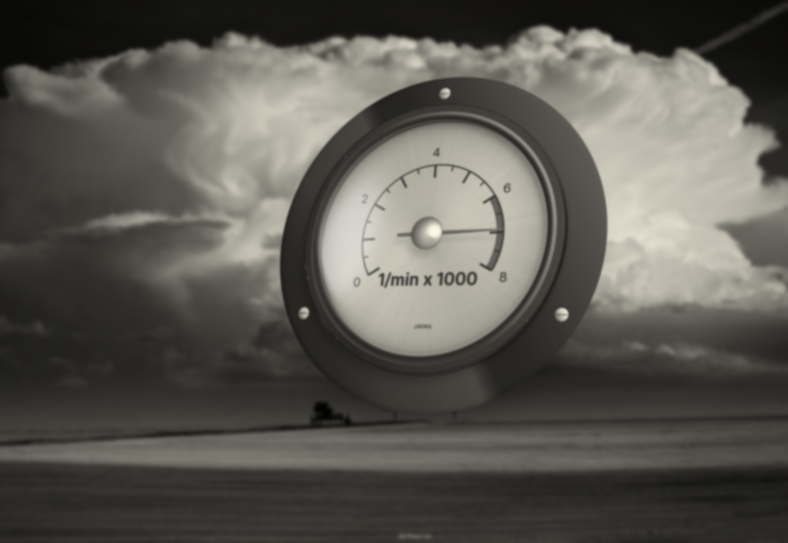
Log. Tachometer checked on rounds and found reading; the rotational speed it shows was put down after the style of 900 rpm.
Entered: 7000 rpm
